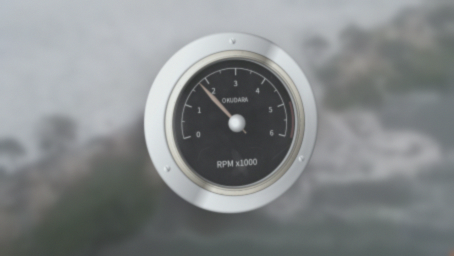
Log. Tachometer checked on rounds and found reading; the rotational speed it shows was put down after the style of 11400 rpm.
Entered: 1750 rpm
